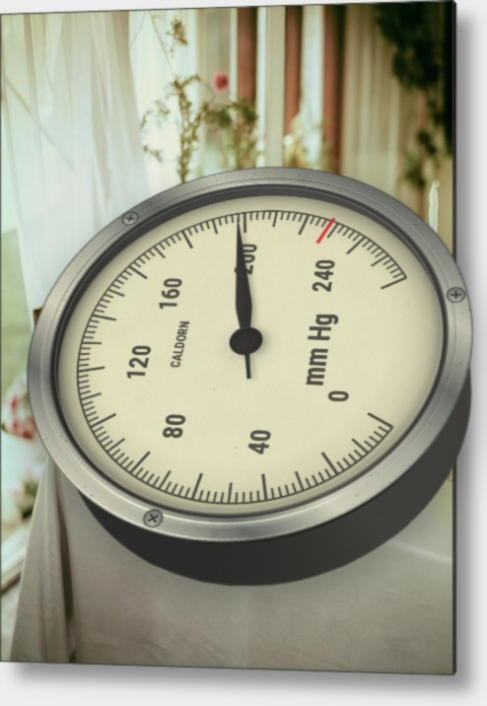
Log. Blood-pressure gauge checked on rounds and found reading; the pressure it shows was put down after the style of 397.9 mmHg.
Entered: 198 mmHg
